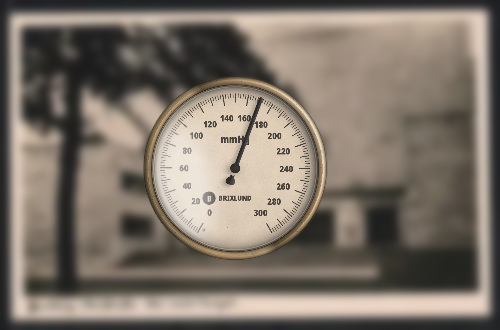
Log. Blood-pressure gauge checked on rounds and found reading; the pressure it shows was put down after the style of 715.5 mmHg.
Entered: 170 mmHg
